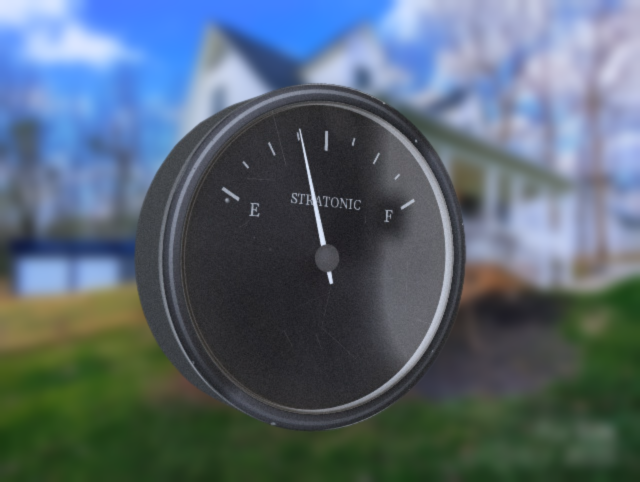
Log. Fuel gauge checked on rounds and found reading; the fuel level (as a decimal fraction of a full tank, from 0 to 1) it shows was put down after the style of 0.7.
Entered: 0.375
